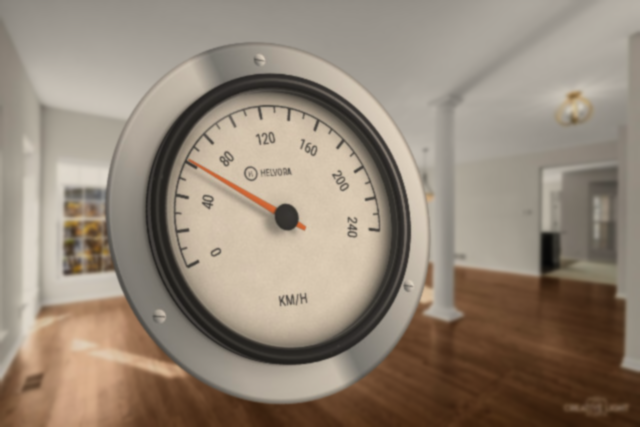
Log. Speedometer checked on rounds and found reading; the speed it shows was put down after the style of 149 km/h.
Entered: 60 km/h
